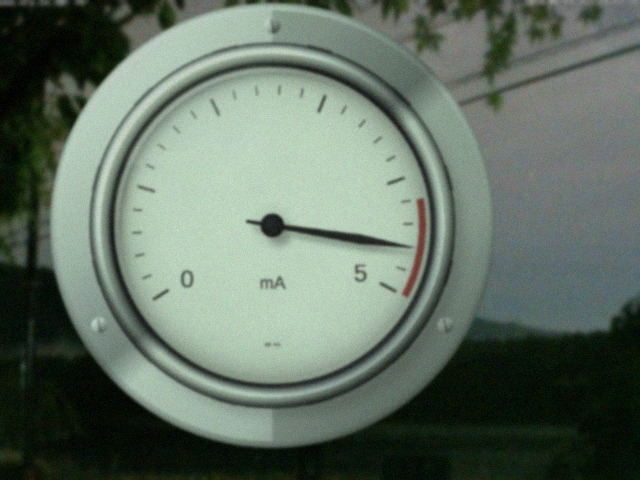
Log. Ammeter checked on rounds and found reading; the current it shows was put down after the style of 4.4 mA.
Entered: 4.6 mA
